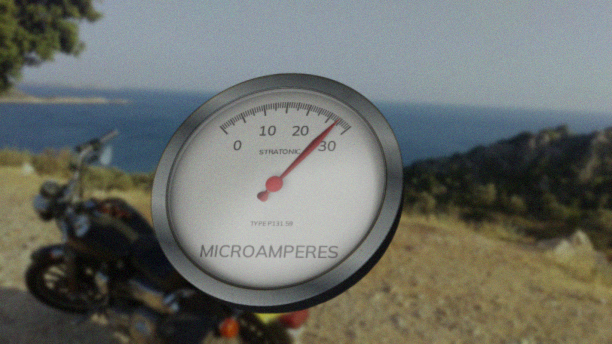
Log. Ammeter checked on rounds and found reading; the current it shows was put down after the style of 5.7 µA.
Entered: 27.5 µA
